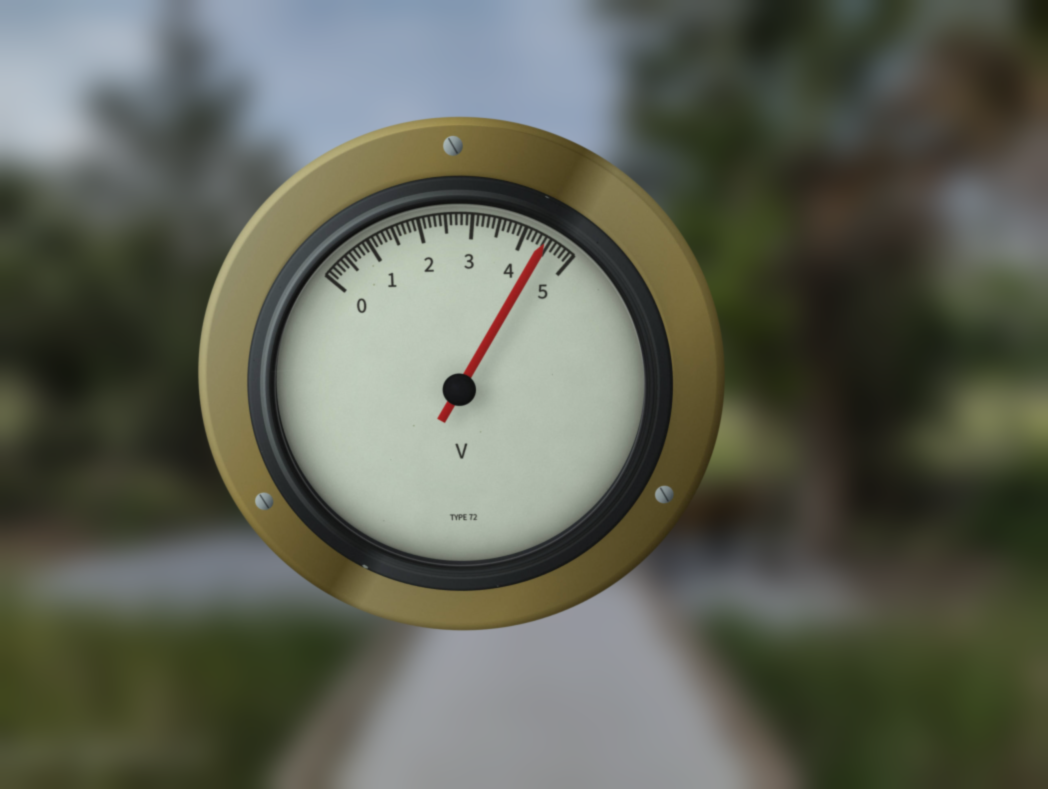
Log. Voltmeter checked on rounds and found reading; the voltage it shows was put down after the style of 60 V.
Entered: 4.4 V
